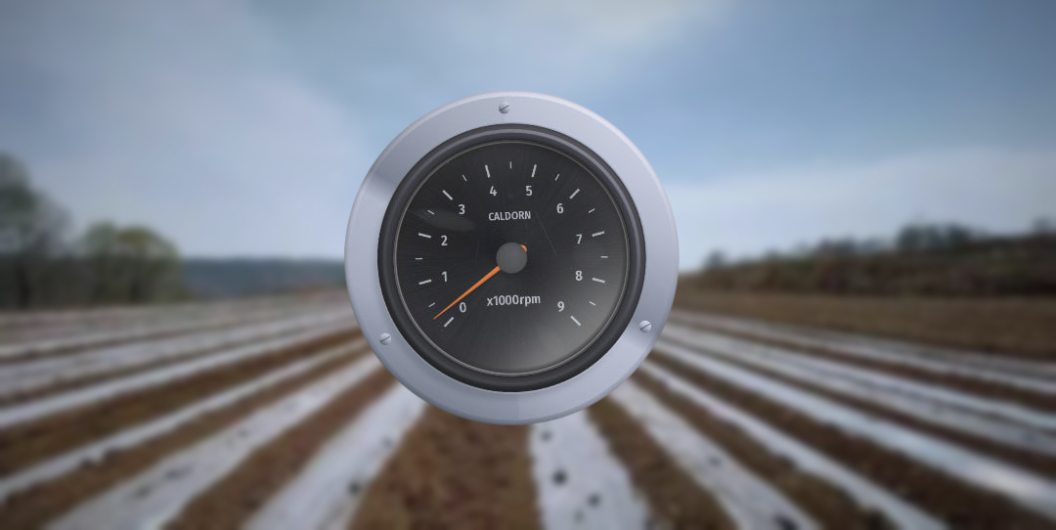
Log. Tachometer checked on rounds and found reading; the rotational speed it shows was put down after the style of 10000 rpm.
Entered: 250 rpm
